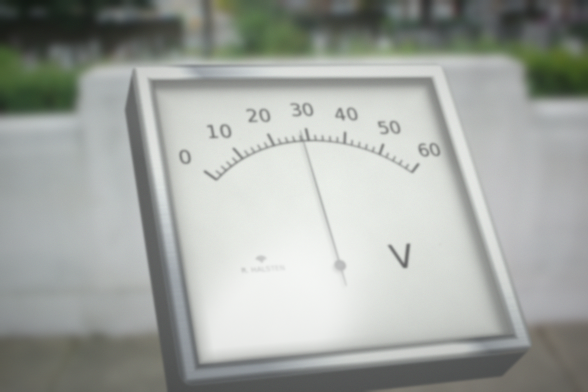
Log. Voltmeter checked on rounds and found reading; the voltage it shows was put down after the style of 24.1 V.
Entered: 28 V
